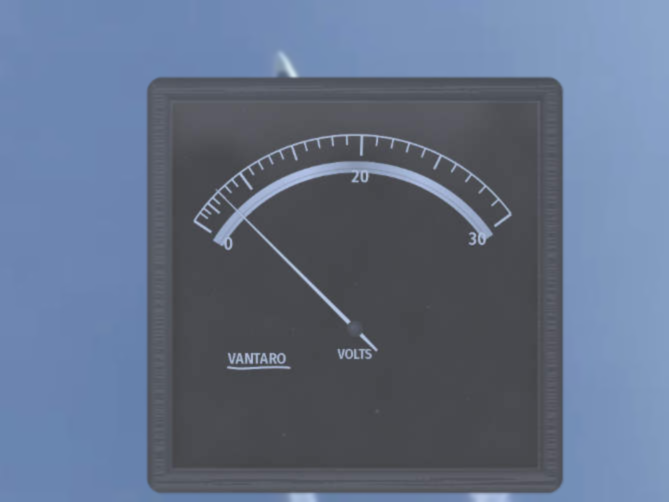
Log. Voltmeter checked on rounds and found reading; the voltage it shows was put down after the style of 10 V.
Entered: 7 V
